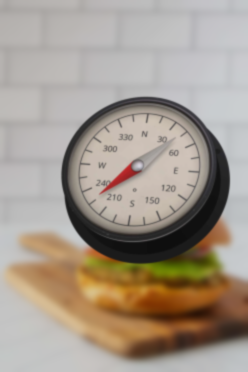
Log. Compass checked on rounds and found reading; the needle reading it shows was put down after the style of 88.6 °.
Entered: 225 °
